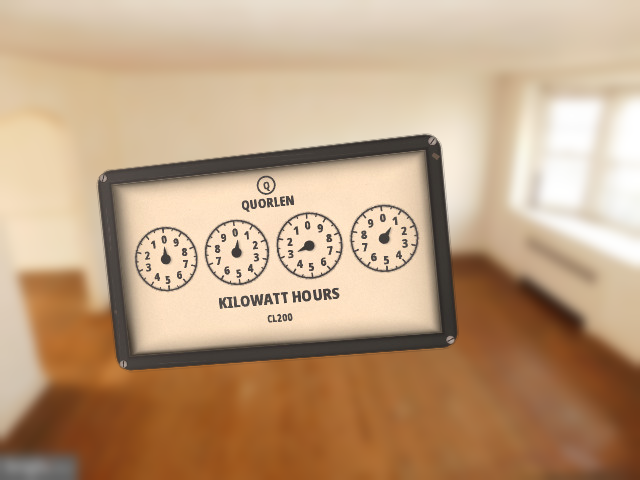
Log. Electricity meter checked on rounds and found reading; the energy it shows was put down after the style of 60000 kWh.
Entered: 31 kWh
